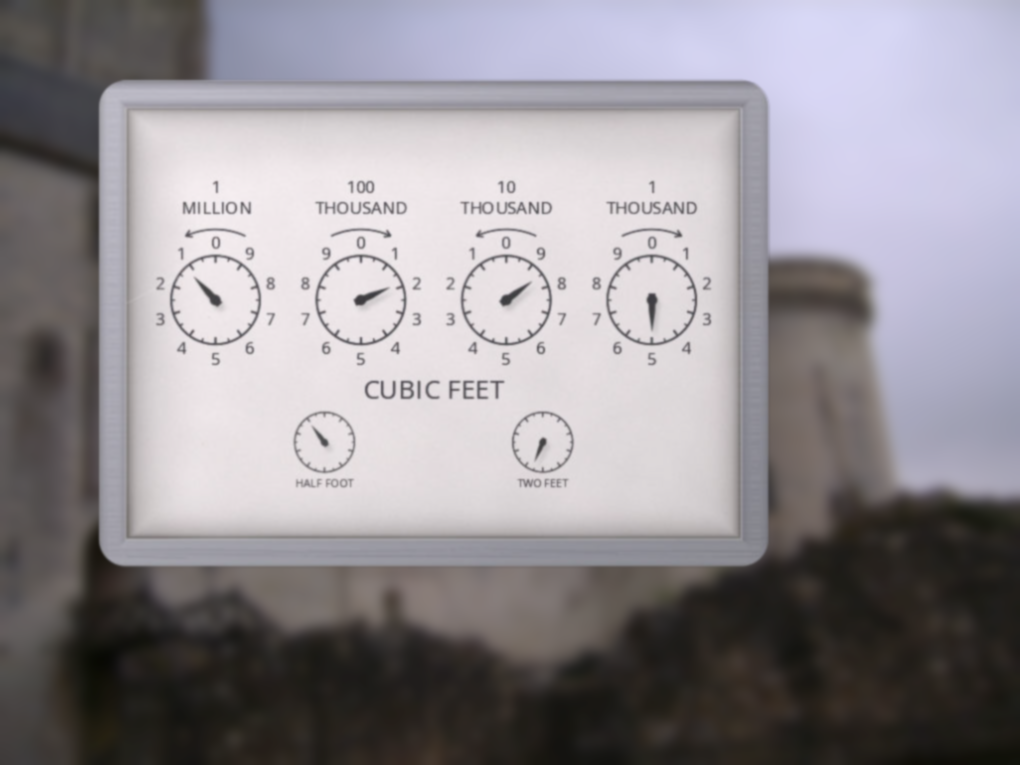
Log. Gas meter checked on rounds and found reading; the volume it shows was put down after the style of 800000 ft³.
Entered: 118500 ft³
